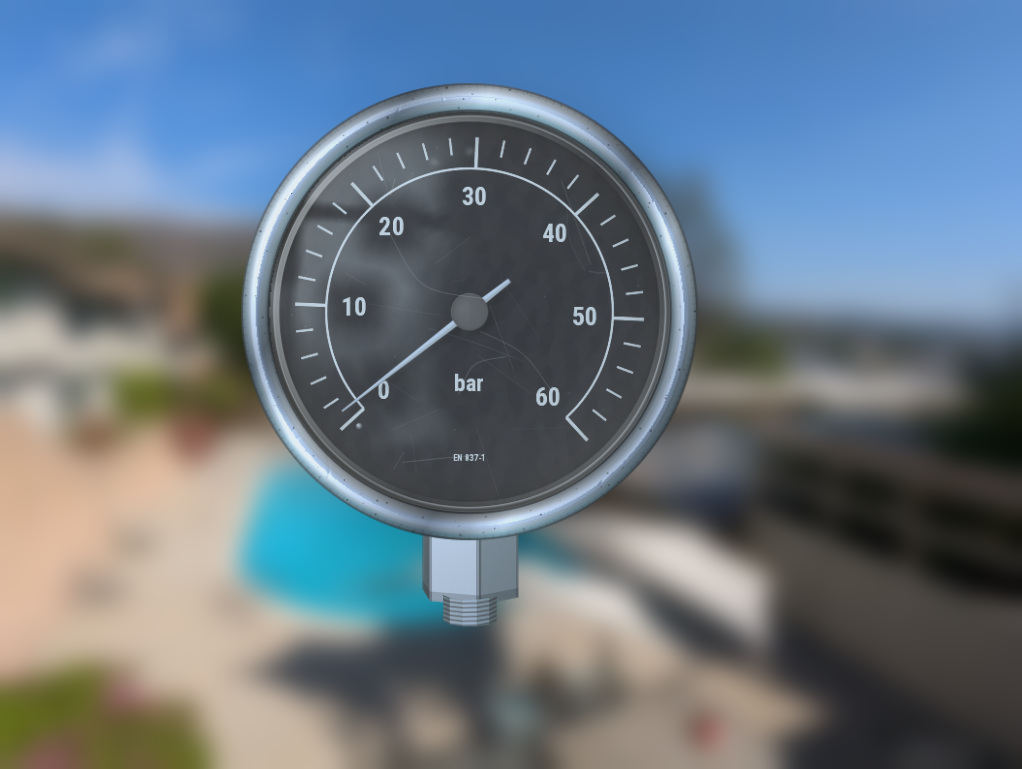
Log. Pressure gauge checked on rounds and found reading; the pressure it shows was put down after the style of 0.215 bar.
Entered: 1 bar
